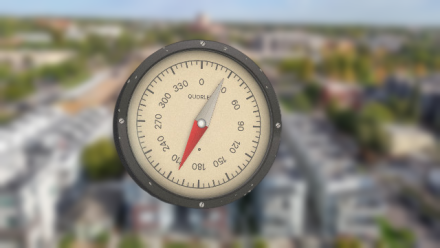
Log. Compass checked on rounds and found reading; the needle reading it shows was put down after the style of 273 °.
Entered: 205 °
